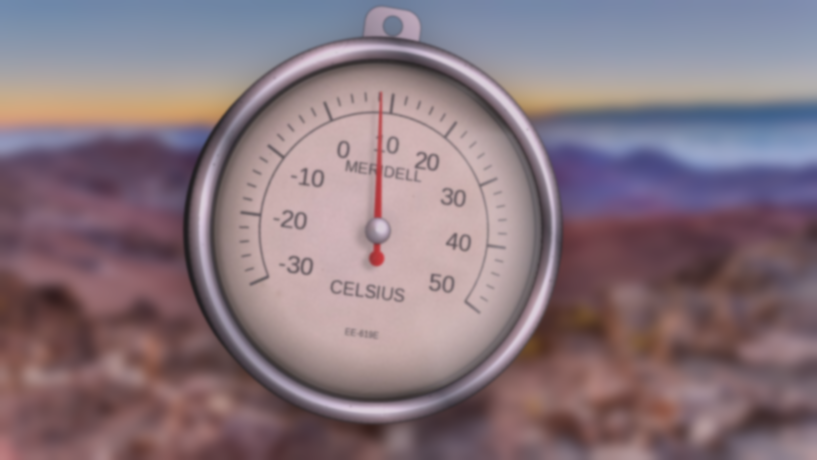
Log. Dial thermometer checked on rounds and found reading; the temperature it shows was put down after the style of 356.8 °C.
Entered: 8 °C
